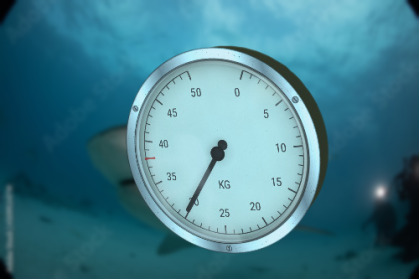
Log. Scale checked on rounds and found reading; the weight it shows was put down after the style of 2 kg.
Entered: 30 kg
